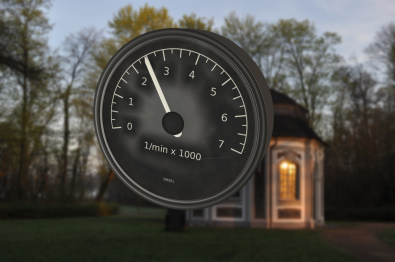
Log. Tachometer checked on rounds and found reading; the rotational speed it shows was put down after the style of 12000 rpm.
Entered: 2500 rpm
